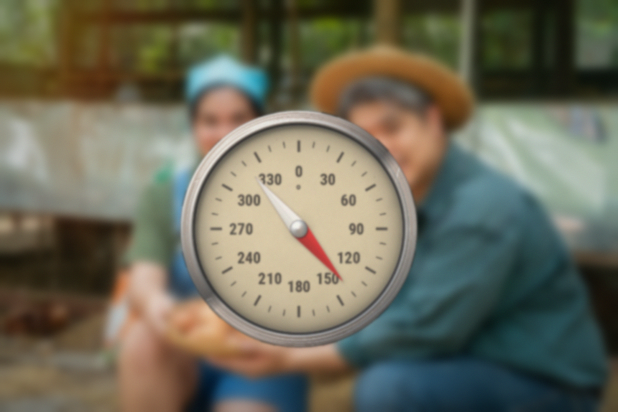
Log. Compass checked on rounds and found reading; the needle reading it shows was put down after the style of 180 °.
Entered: 140 °
